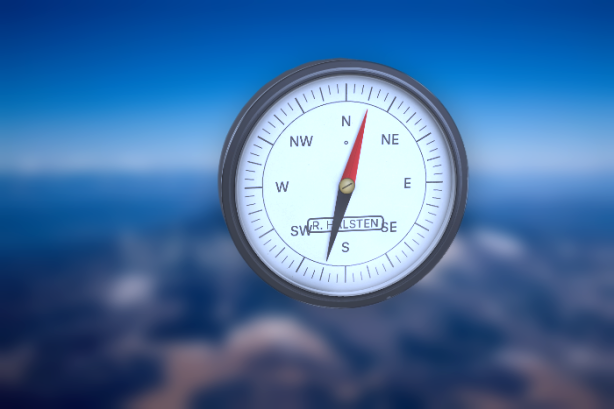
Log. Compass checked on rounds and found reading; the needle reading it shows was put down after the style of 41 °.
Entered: 15 °
